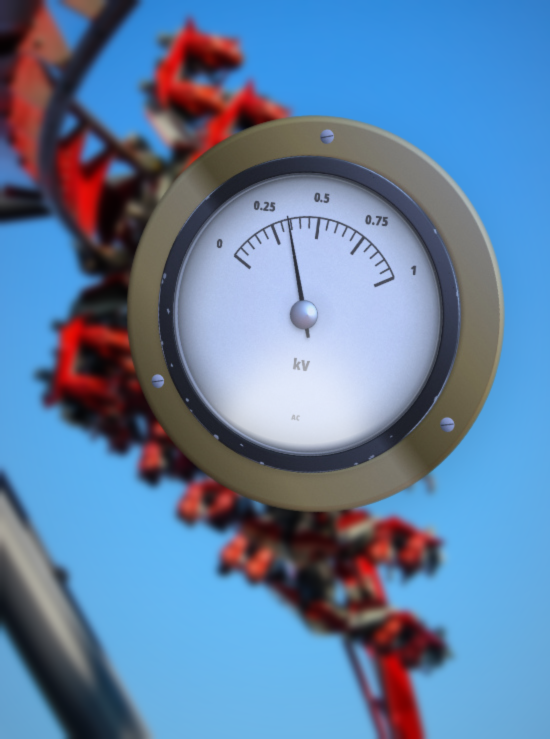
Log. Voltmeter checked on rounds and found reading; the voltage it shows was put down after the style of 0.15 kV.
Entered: 0.35 kV
